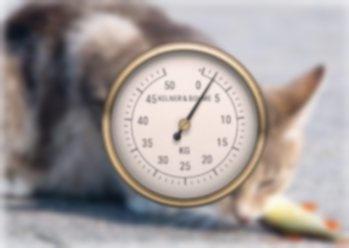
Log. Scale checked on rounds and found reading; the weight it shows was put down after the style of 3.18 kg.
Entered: 2 kg
